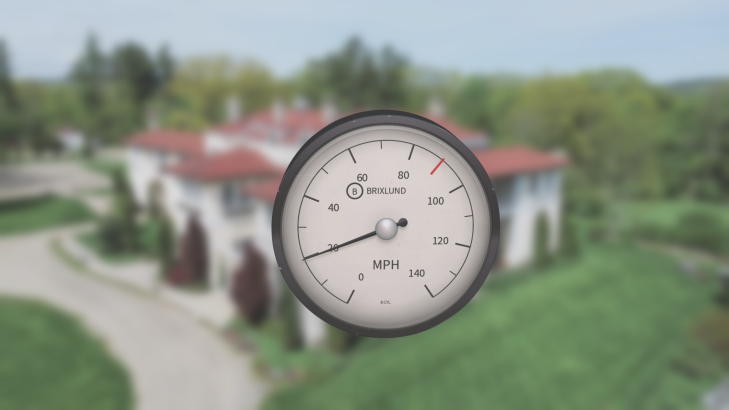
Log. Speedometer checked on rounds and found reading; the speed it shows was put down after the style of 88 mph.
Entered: 20 mph
